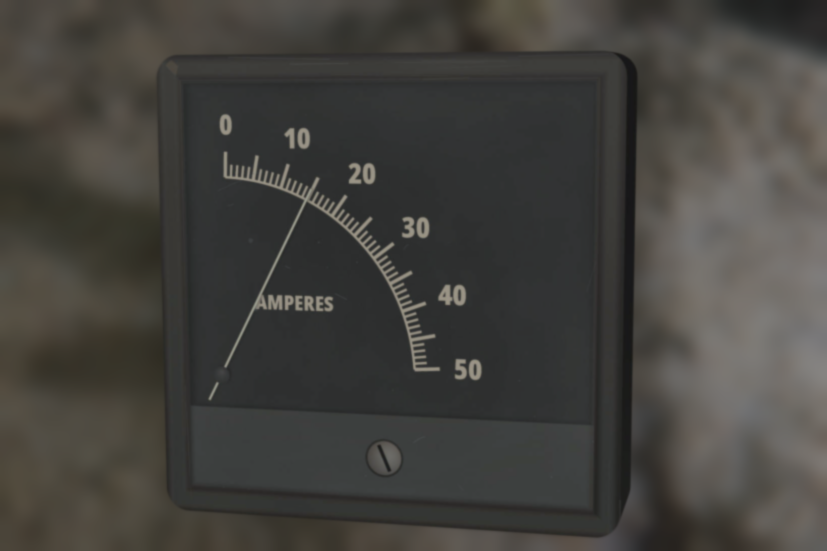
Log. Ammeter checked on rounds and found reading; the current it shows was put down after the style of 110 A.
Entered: 15 A
